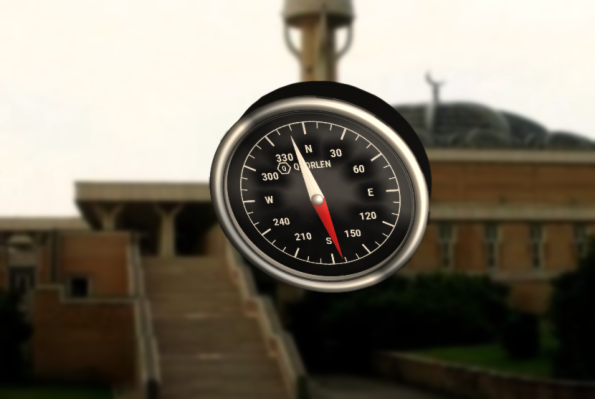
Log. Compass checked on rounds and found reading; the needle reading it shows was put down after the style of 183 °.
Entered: 170 °
